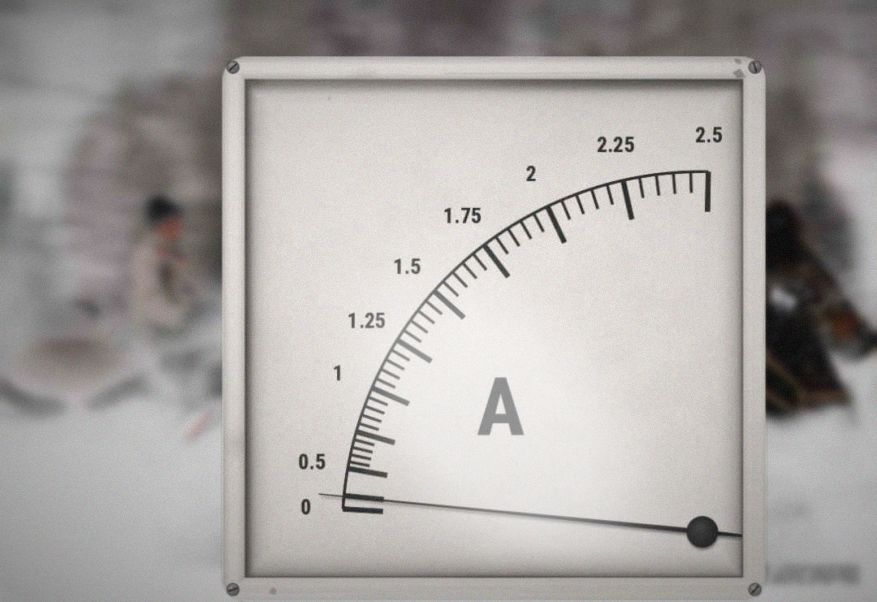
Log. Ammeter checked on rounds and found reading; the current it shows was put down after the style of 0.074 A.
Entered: 0.25 A
